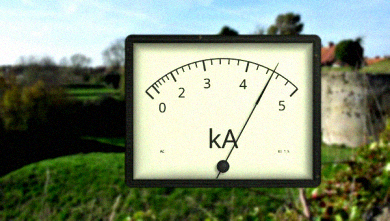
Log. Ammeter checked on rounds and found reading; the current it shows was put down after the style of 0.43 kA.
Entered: 4.5 kA
